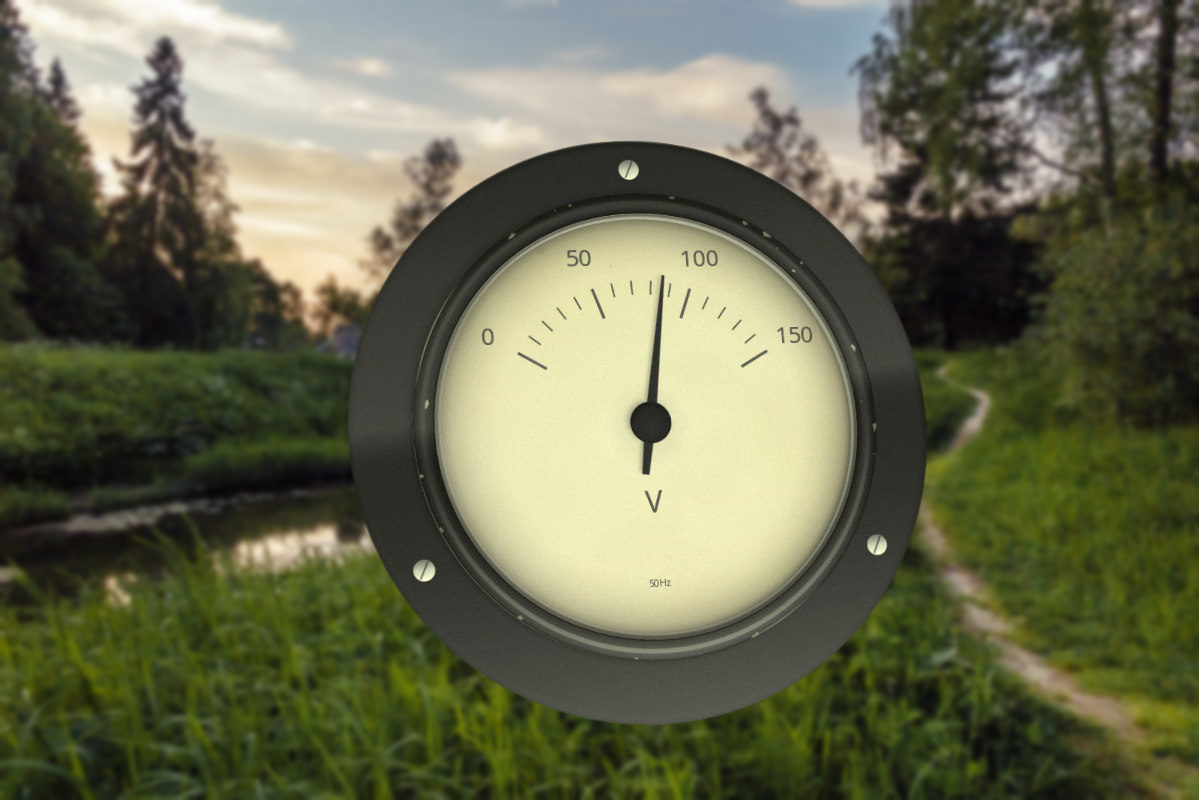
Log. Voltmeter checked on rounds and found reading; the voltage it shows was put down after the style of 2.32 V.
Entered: 85 V
